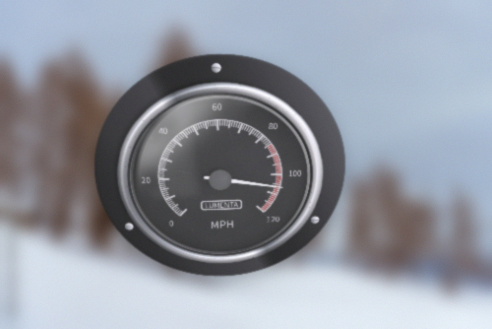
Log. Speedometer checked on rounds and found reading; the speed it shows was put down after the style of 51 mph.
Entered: 105 mph
